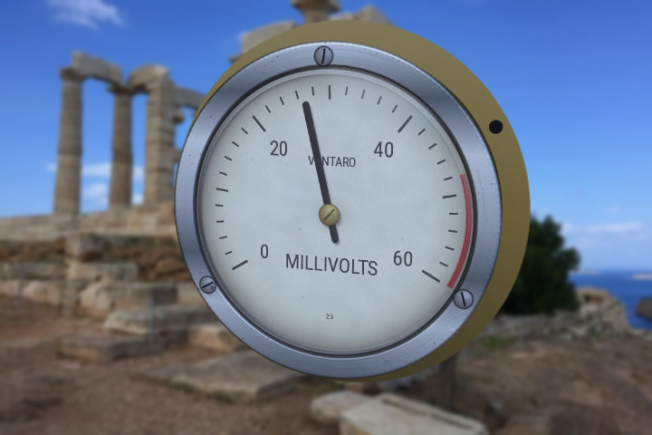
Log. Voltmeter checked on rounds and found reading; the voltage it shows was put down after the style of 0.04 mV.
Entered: 27 mV
